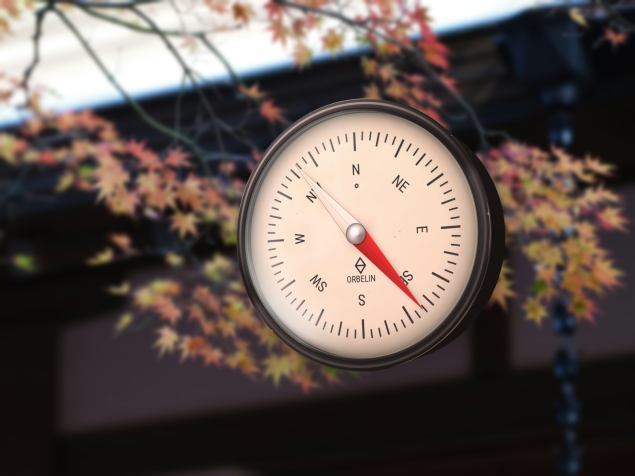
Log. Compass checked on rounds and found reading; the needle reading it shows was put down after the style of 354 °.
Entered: 140 °
